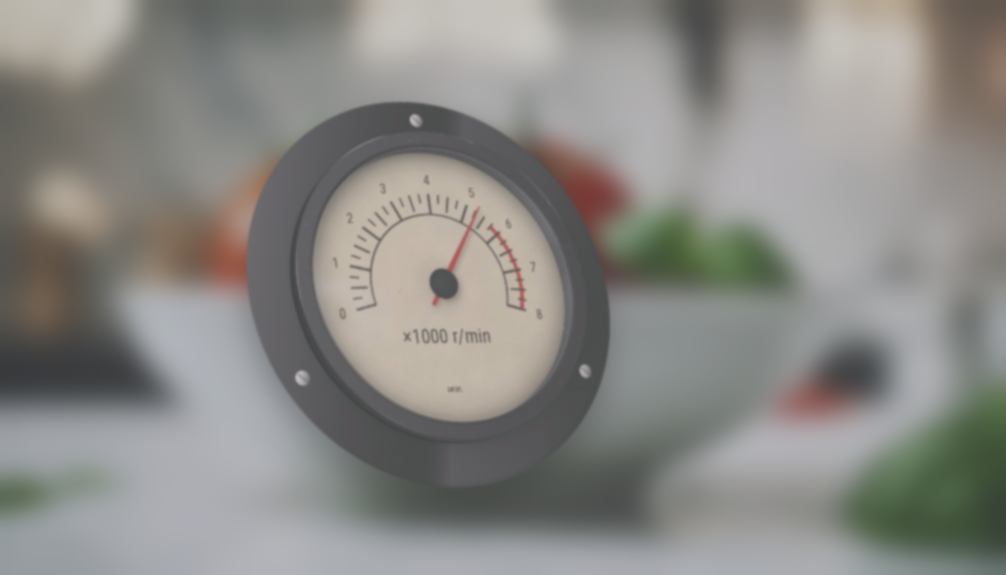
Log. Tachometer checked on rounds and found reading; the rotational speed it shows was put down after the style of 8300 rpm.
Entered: 5250 rpm
